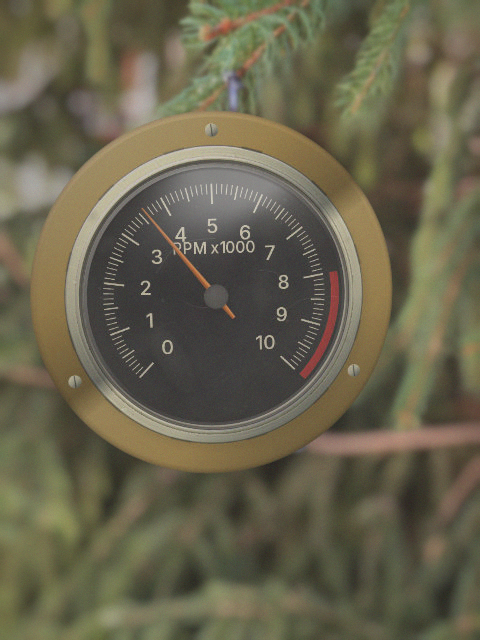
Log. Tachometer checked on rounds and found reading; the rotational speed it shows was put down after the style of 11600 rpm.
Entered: 3600 rpm
